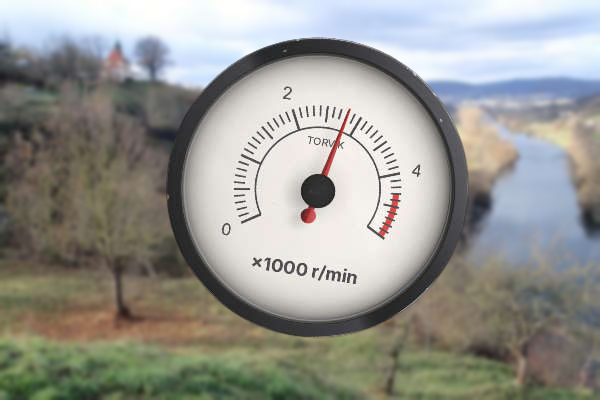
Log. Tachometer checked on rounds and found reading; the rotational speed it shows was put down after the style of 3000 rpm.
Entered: 2800 rpm
